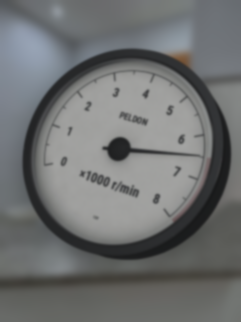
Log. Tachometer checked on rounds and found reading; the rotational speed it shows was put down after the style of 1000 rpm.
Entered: 6500 rpm
